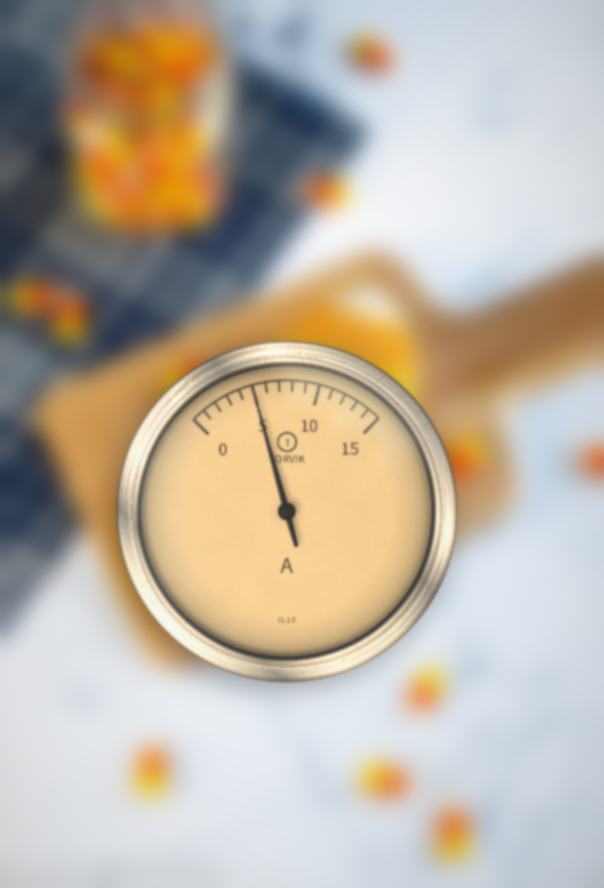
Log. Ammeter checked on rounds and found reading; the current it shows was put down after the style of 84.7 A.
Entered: 5 A
